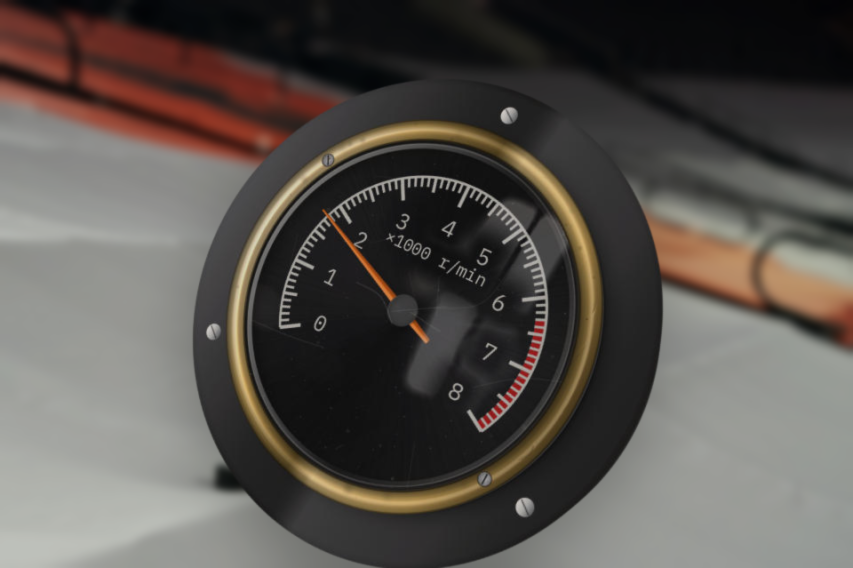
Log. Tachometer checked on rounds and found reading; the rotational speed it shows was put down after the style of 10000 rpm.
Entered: 1800 rpm
